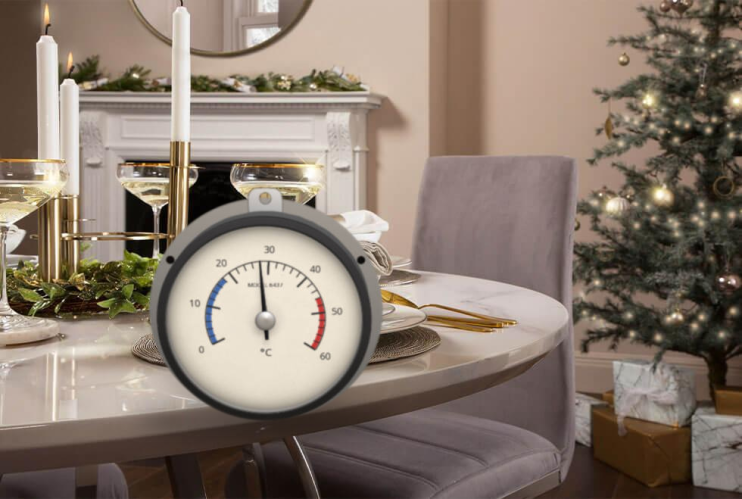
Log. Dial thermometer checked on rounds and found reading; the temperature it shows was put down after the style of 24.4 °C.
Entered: 28 °C
